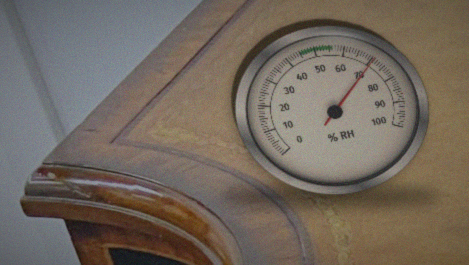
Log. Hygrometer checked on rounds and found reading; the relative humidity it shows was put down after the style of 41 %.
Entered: 70 %
